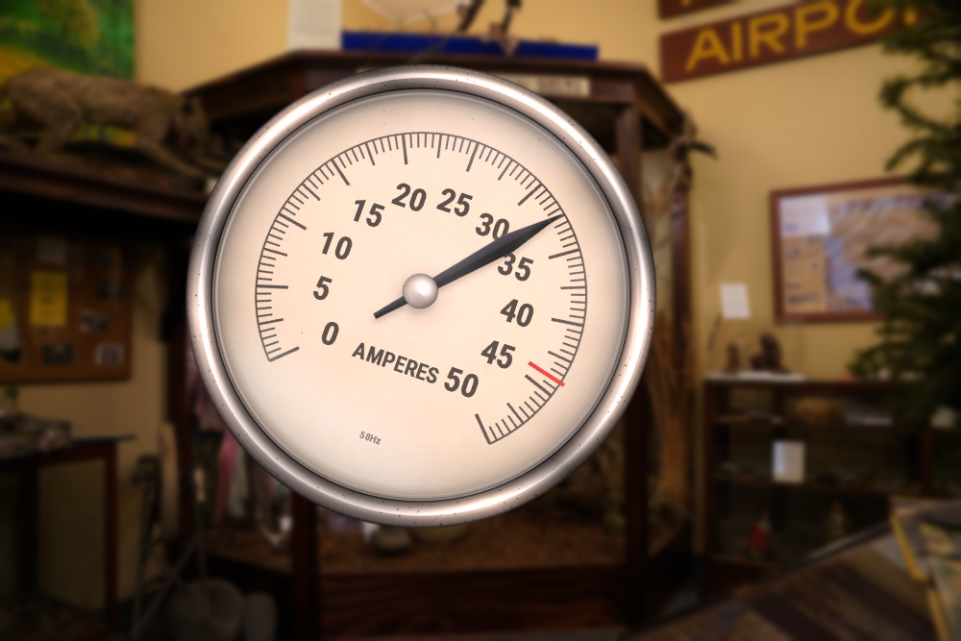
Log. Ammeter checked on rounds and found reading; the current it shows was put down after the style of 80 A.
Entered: 32.5 A
